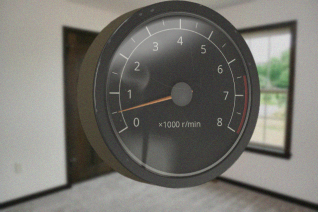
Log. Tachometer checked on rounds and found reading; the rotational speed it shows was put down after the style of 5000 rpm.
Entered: 500 rpm
